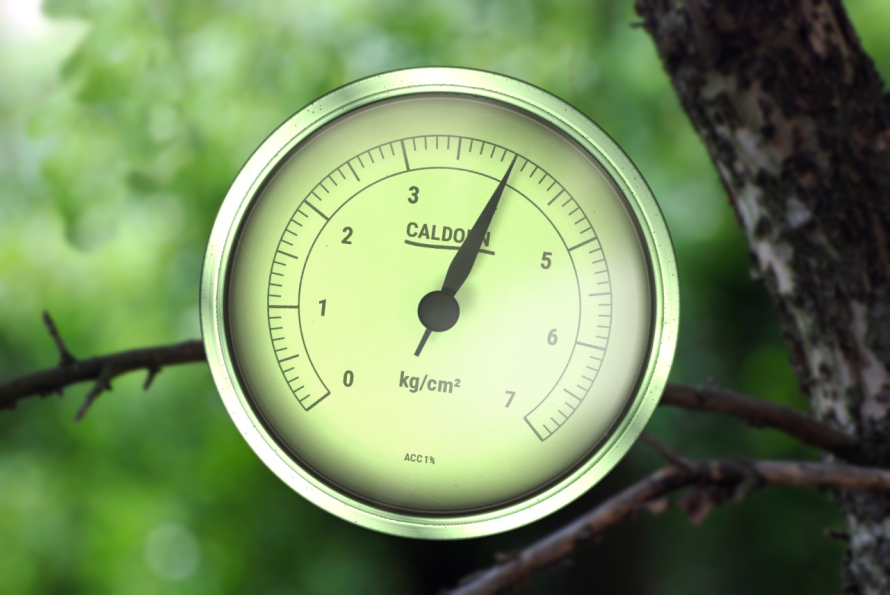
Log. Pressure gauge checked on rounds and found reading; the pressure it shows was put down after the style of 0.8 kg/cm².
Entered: 4 kg/cm²
